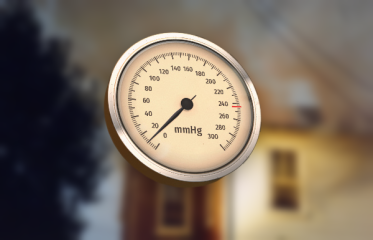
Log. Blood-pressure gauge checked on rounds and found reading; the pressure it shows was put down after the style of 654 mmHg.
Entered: 10 mmHg
